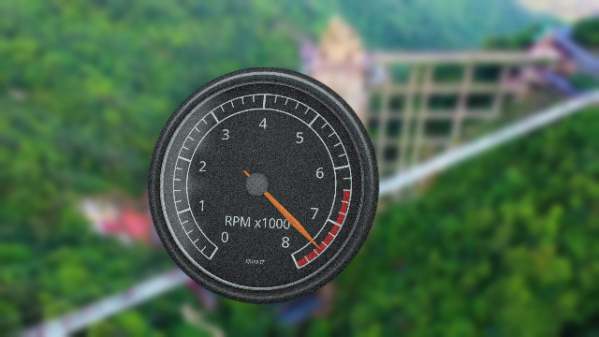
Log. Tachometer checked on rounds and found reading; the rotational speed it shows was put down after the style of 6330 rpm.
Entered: 7500 rpm
